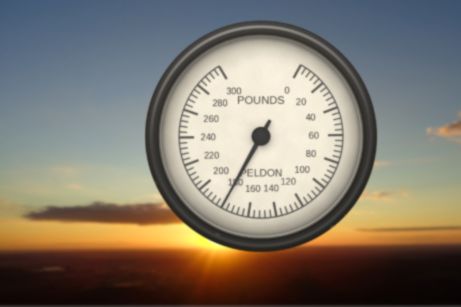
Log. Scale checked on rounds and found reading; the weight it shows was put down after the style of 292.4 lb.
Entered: 180 lb
